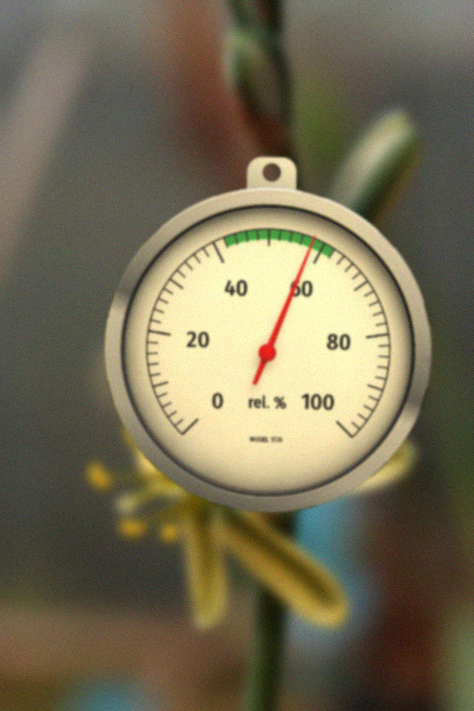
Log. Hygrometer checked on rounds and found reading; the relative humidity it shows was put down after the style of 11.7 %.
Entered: 58 %
